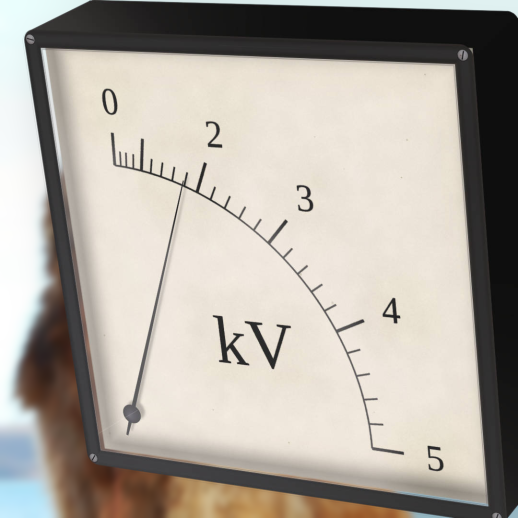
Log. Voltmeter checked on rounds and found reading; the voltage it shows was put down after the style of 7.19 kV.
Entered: 1.8 kV
